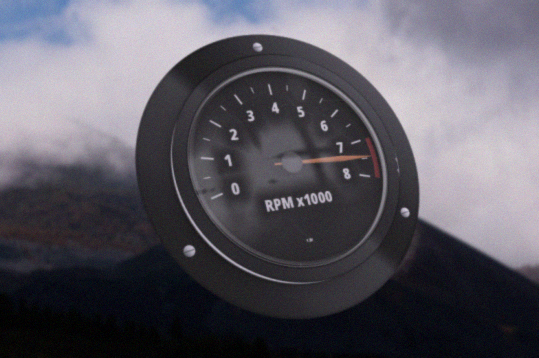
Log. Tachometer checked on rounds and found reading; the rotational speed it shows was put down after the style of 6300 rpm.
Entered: 7500 rpm
